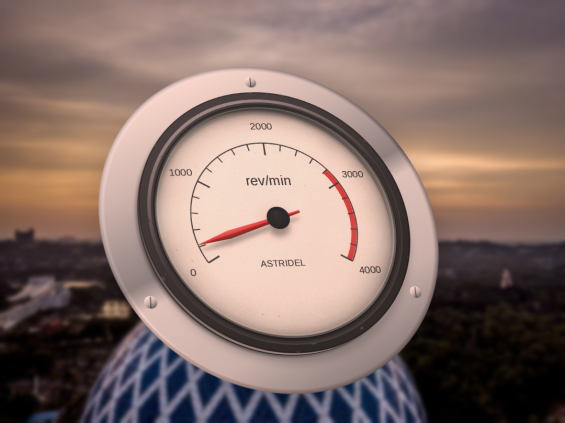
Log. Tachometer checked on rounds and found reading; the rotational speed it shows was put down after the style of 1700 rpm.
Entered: 200 rpm
